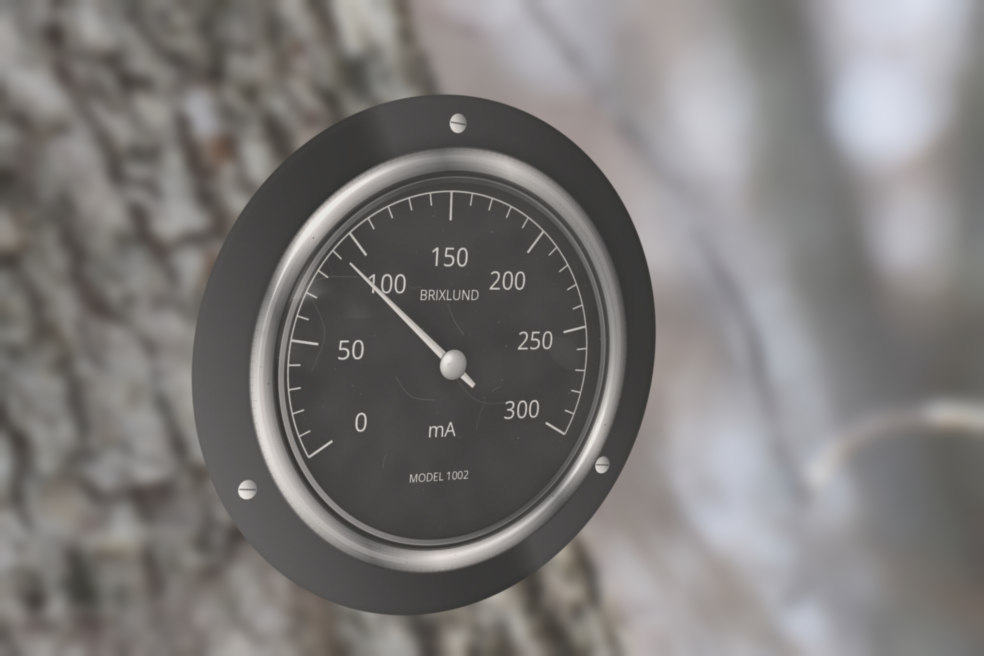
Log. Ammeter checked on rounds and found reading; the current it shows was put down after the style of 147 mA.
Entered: 90 mA
